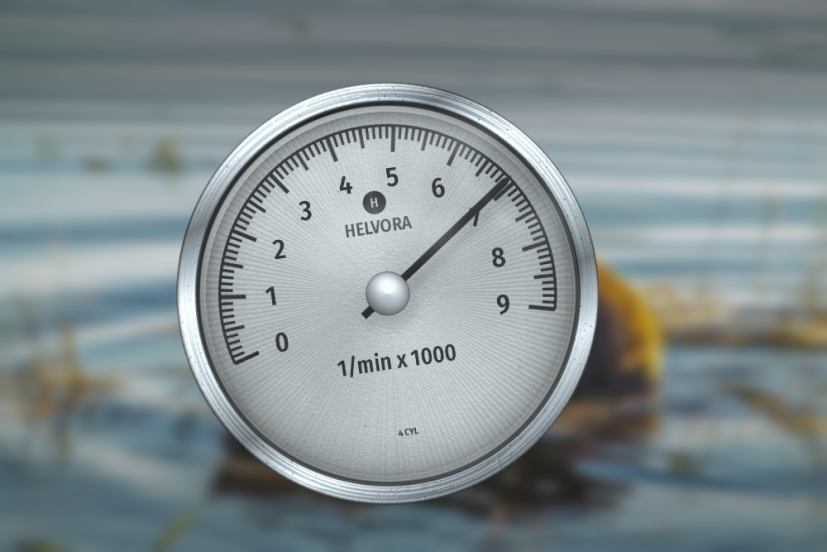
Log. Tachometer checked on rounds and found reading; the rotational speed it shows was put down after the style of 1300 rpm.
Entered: 6900 rpm
